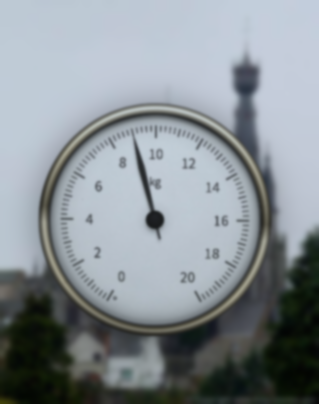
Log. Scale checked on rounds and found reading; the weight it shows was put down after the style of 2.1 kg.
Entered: 9 kg
